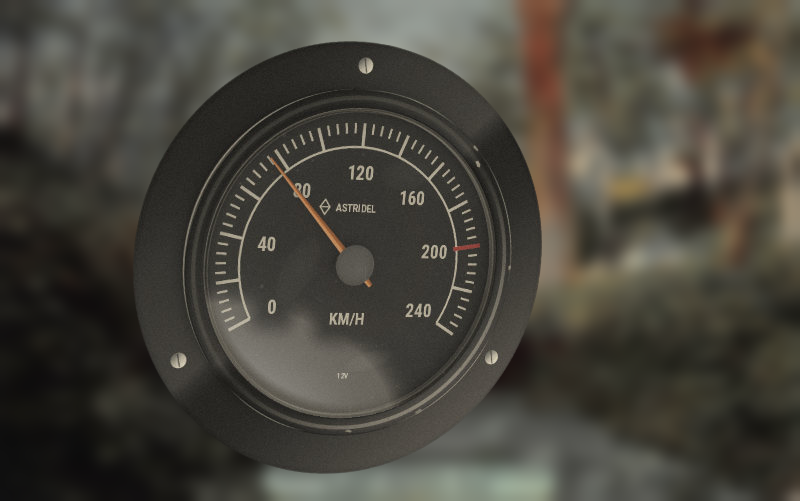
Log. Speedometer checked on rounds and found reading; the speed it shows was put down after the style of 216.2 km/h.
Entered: 76 km/h
